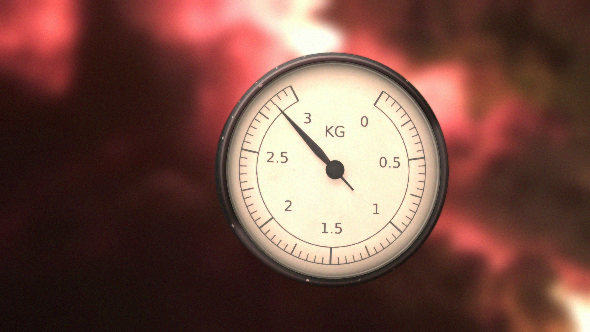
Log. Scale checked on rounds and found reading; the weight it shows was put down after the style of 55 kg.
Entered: 2.85 kg
